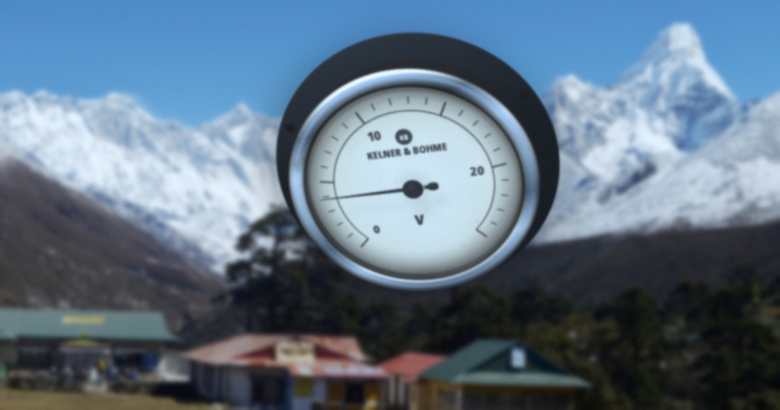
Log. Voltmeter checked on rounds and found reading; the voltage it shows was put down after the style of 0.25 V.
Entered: 4 V
